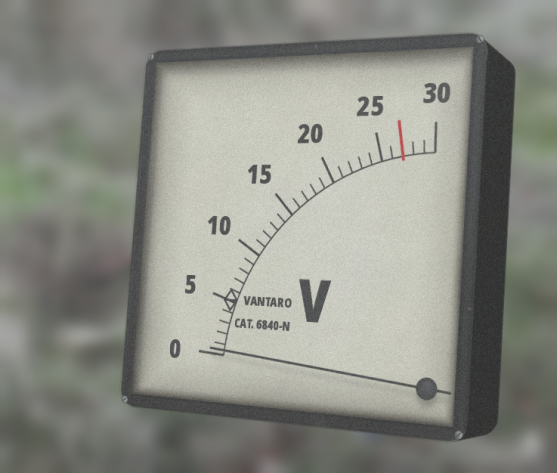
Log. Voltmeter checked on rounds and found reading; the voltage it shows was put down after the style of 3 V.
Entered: 0.5 V
